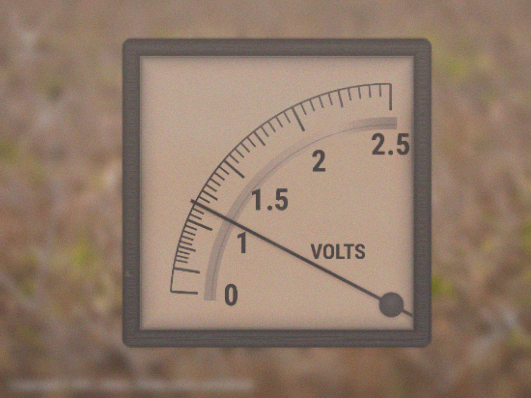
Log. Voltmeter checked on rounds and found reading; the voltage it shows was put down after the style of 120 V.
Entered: 1.15 V
